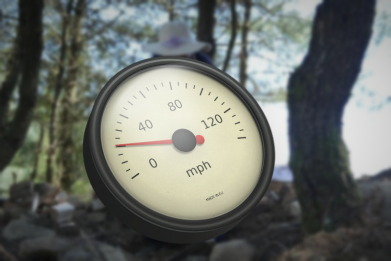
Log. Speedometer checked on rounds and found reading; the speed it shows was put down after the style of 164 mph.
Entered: 20 mph
